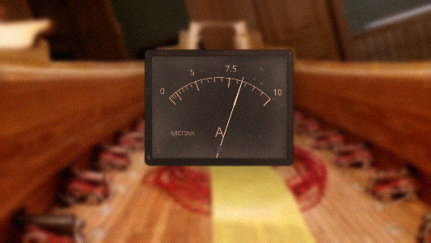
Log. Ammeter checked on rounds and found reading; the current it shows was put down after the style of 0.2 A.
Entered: 8.25 A
